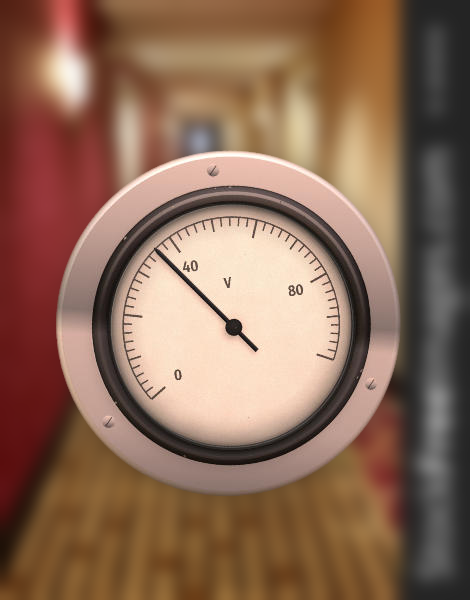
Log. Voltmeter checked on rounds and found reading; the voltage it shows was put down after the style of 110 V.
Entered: 36 V
